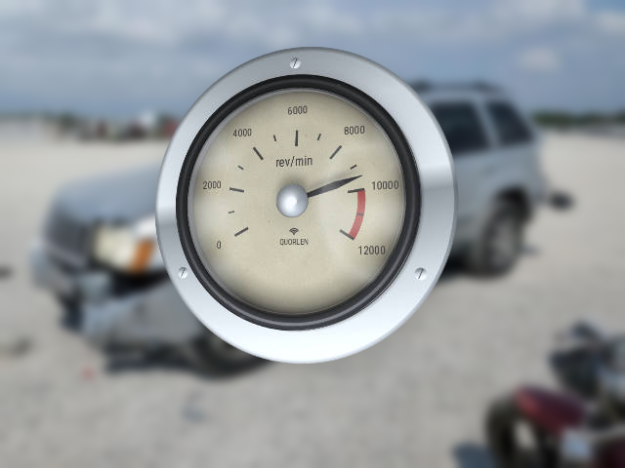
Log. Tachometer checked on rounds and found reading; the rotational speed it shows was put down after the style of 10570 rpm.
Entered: 9500 rpm
